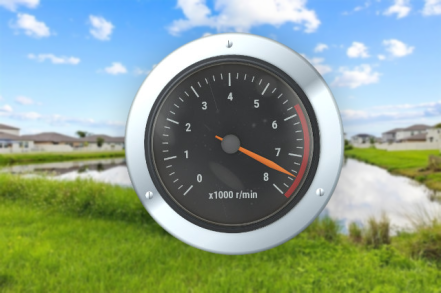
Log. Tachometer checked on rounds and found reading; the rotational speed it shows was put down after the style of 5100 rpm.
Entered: 7500 rpm
